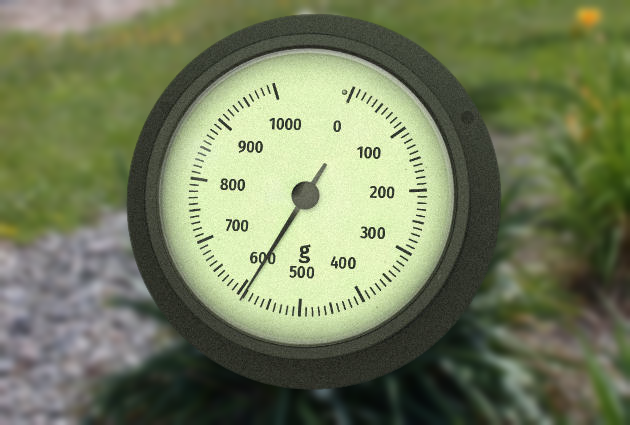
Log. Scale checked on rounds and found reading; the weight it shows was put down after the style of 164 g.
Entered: 590 g
